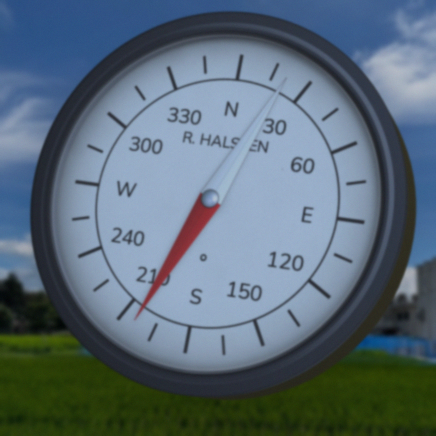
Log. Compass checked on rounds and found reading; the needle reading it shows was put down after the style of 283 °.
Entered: 202.5 °
